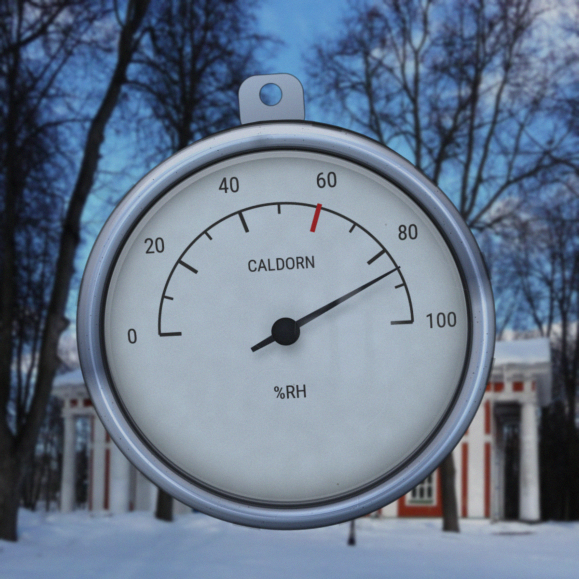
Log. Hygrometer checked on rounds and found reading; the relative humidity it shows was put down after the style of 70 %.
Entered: 85 %
